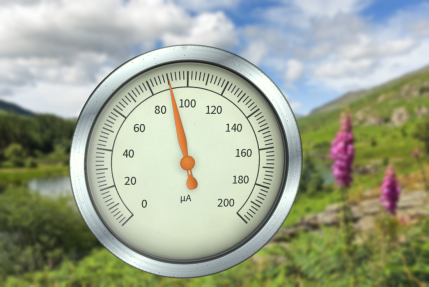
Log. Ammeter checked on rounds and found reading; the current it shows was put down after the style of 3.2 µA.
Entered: 90 µA
